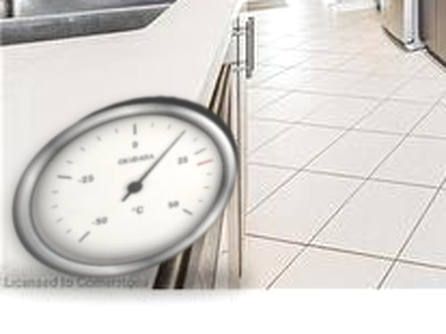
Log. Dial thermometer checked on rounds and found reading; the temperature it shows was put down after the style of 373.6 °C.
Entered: 15 °C
